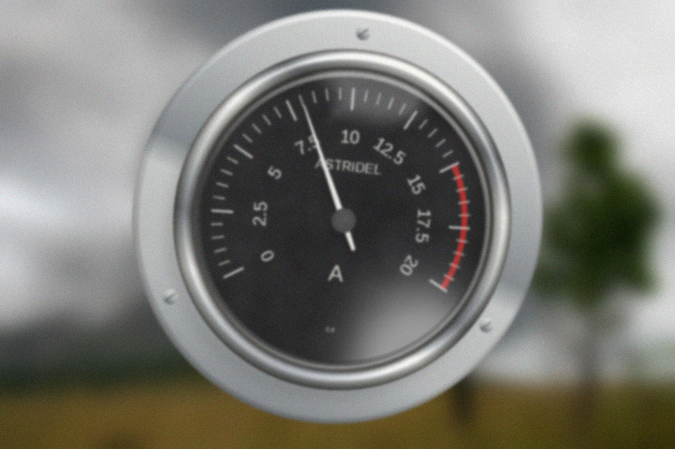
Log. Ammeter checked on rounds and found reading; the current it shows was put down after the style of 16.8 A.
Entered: 8 A
